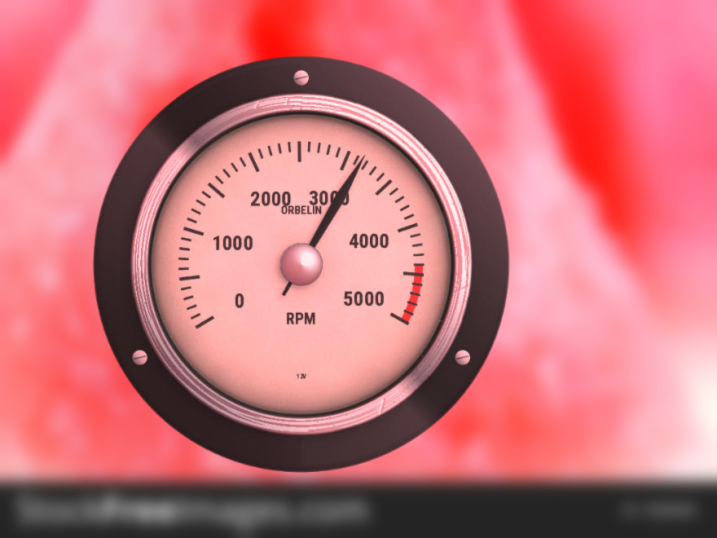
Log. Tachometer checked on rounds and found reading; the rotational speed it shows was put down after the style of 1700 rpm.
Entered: 3150 rpm
